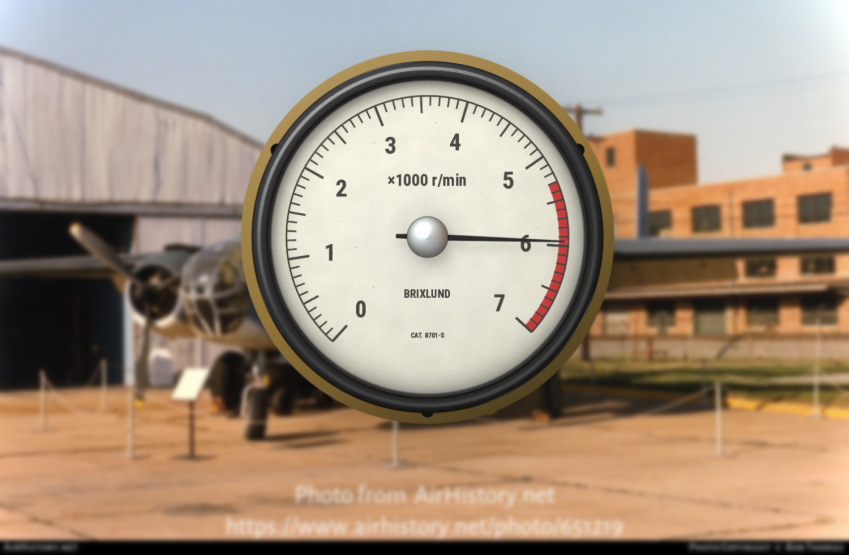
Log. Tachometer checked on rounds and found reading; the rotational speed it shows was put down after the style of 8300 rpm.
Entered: 5950 rpm
